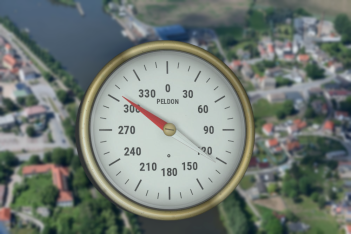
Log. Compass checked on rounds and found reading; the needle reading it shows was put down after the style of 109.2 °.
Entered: 305 °
